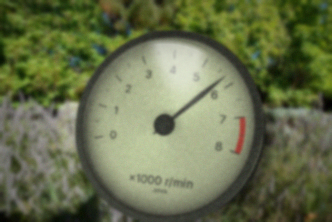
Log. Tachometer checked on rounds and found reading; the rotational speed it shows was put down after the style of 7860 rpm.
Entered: 5750 rpm
